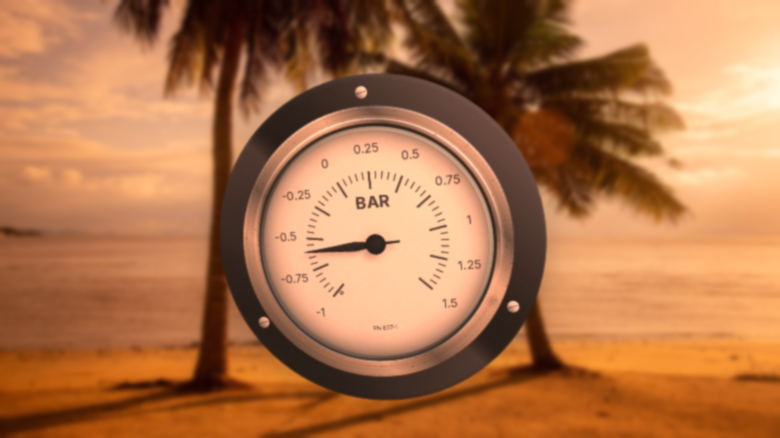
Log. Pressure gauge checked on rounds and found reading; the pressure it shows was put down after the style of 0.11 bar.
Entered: -0.6 bar
